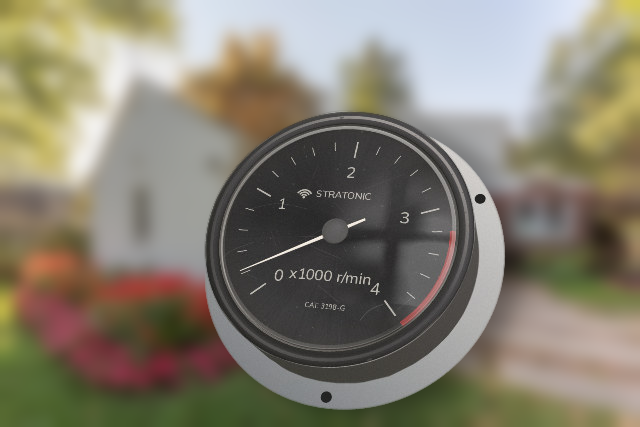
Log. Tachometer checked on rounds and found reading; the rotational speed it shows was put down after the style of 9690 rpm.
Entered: 200 rpm
